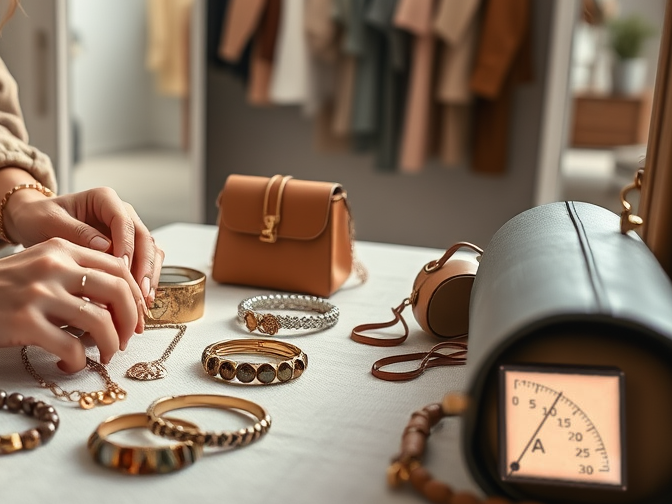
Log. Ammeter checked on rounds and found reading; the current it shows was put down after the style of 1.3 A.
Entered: 10 A
